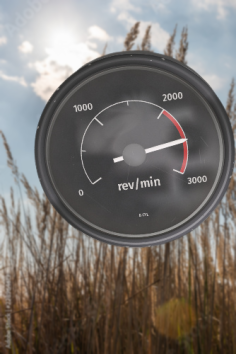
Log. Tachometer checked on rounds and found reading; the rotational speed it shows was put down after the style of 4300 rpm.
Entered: 2500 rpm
